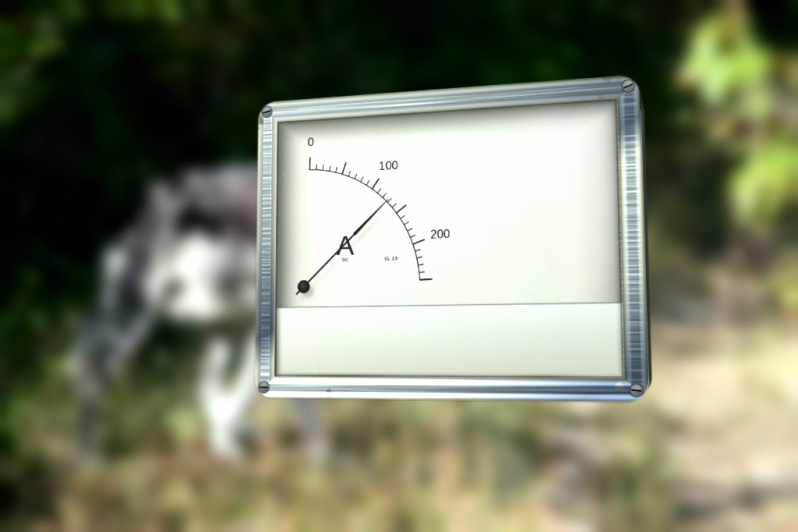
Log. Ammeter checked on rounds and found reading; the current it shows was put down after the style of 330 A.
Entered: 130 A
